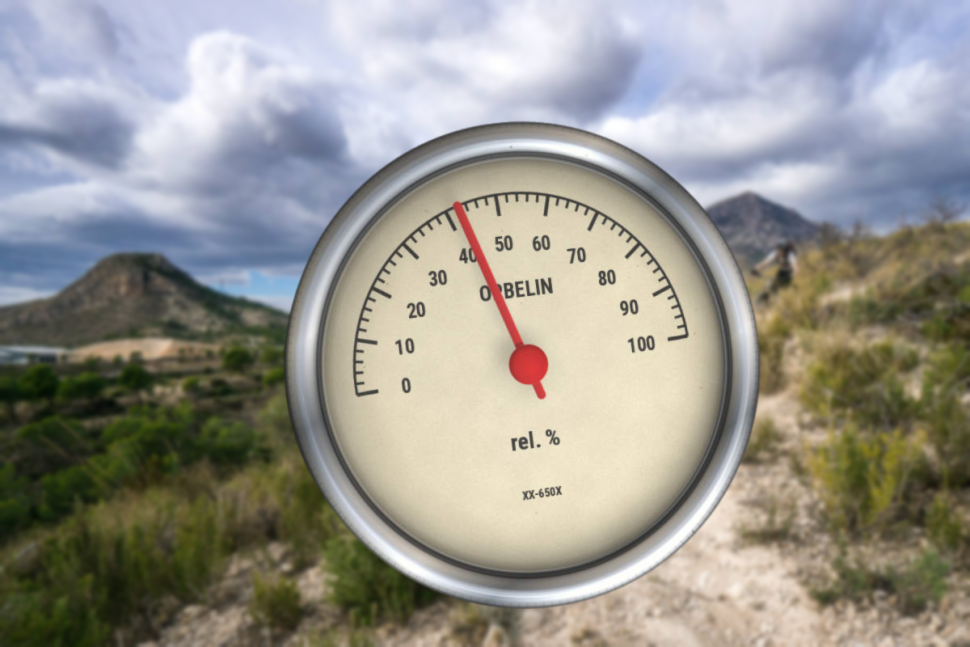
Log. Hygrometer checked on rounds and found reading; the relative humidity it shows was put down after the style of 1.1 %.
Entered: 42 %
